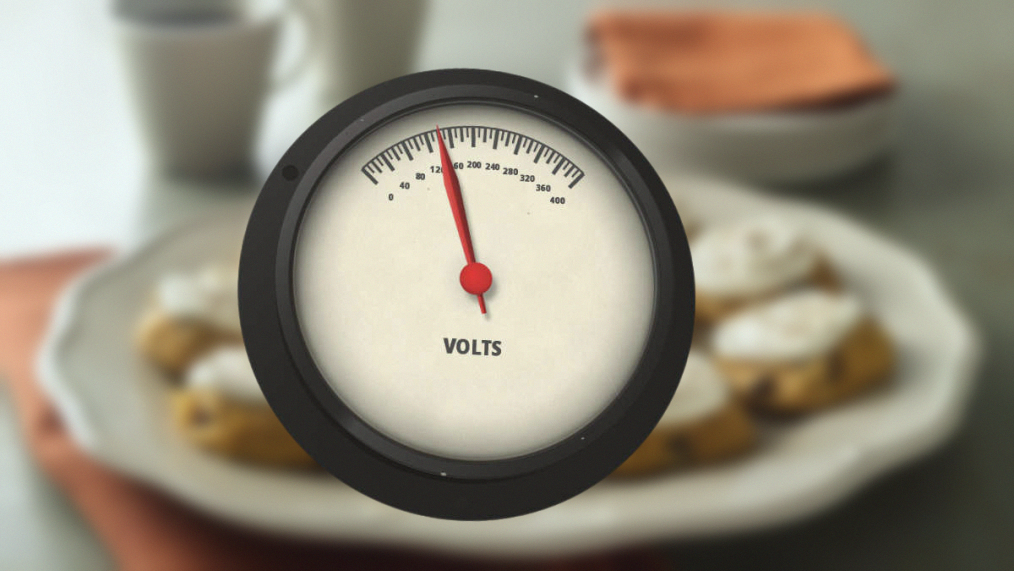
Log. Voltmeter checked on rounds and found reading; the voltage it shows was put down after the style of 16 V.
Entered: 140 V
